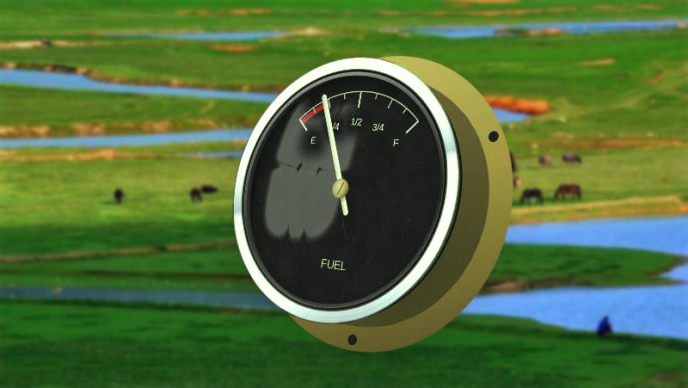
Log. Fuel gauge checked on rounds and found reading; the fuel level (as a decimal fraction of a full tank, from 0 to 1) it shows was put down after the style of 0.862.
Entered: 0.25
